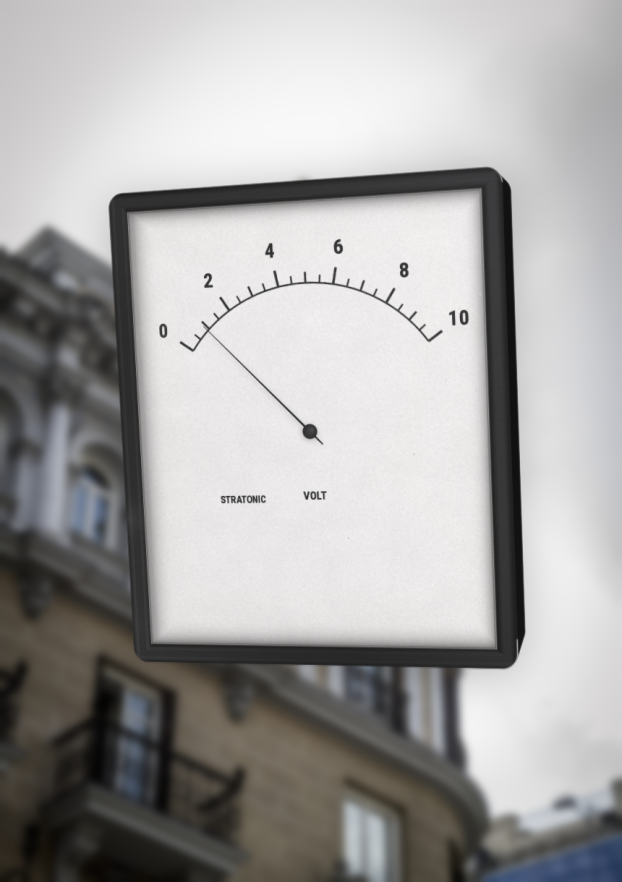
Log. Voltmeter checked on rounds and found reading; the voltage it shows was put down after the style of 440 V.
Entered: 1 V
